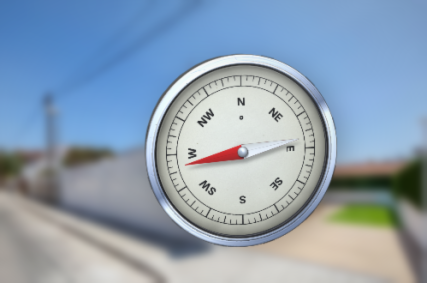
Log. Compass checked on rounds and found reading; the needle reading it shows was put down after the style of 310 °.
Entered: 260 °
